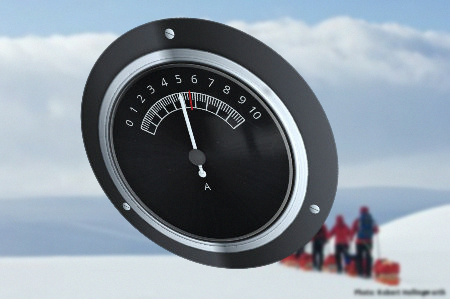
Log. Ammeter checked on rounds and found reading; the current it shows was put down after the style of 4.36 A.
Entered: 5 A
